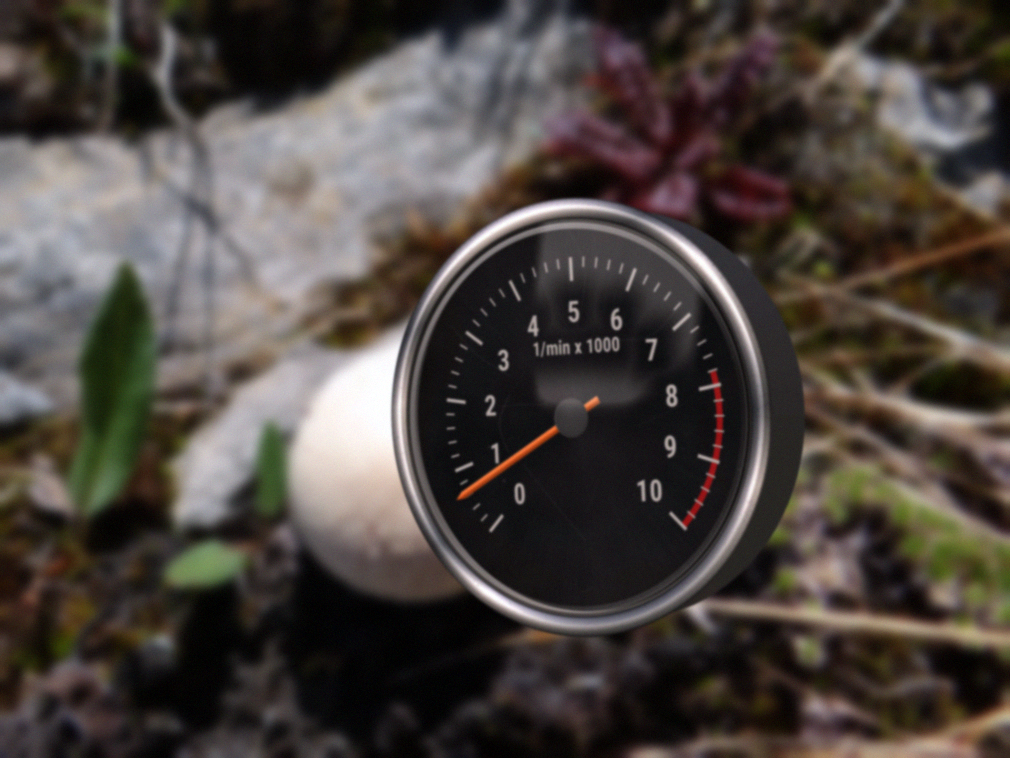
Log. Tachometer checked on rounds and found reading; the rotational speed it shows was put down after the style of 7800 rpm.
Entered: 600 rpm
